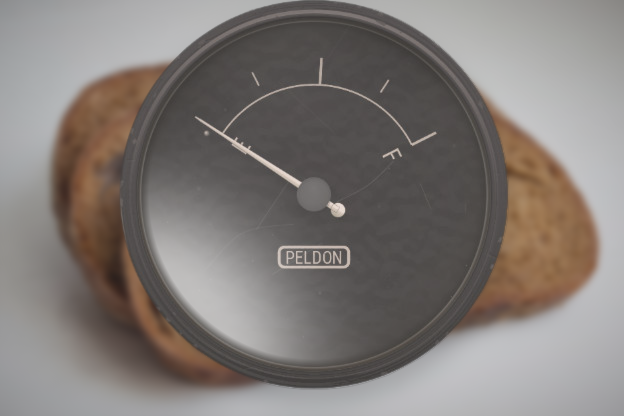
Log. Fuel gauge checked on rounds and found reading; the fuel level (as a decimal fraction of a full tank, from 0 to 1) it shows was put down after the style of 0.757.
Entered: 0
